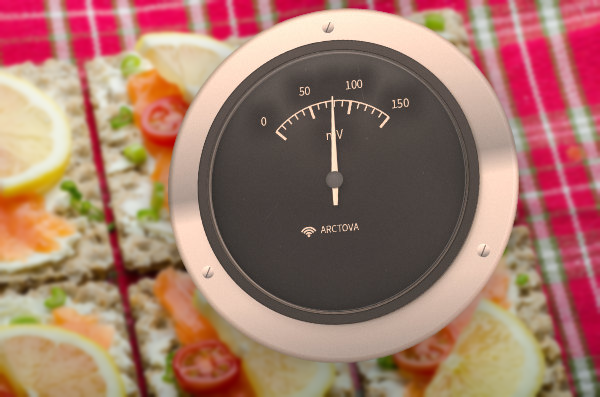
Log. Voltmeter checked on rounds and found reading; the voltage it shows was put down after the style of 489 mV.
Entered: 80 mV
